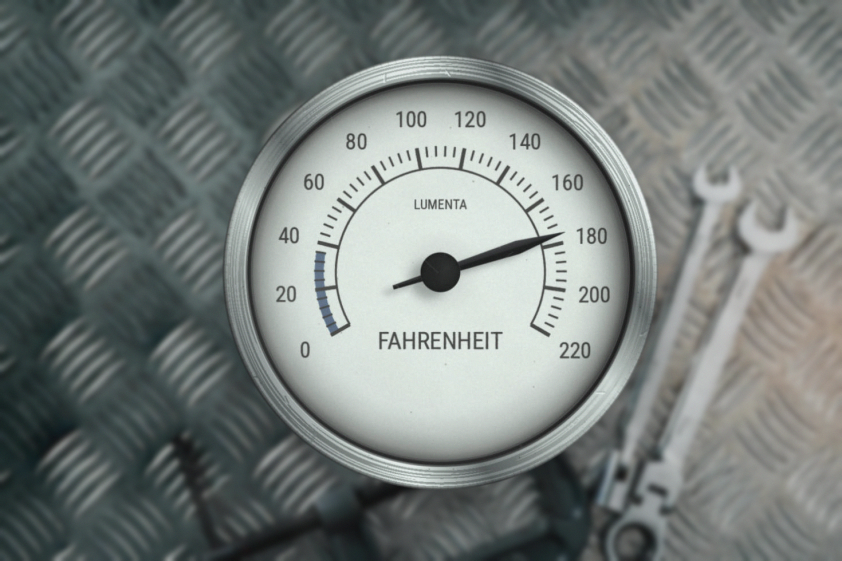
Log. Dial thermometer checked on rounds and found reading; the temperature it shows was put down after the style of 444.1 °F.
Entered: 176 °F
